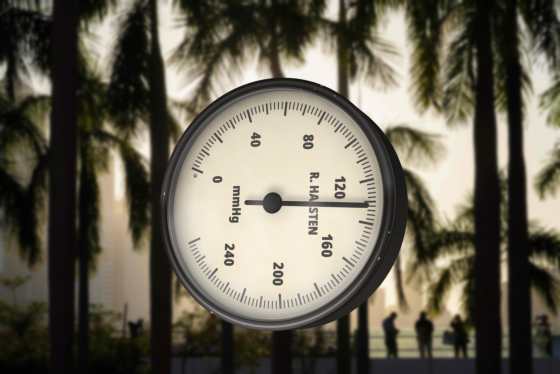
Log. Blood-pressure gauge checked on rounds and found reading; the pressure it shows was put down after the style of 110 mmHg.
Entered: 132 mmHg
